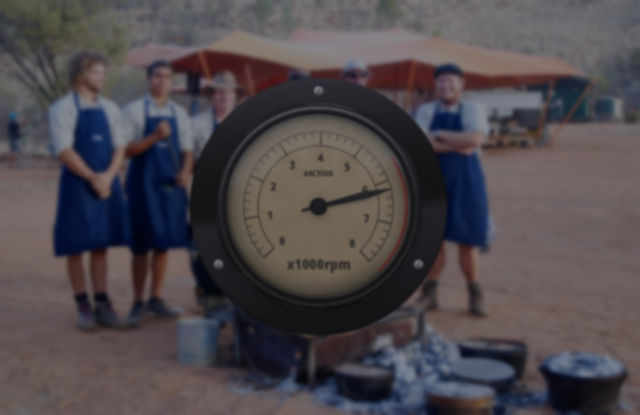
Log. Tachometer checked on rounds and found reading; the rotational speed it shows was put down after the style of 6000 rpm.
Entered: 6200 rpm
